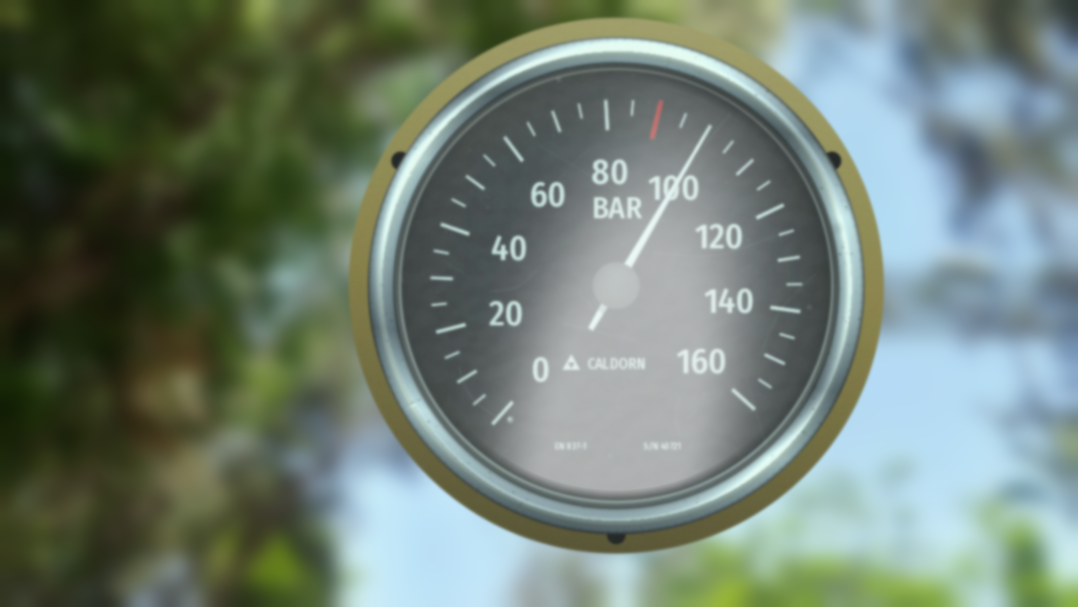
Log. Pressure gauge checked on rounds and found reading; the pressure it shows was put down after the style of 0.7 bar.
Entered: 100 bar
